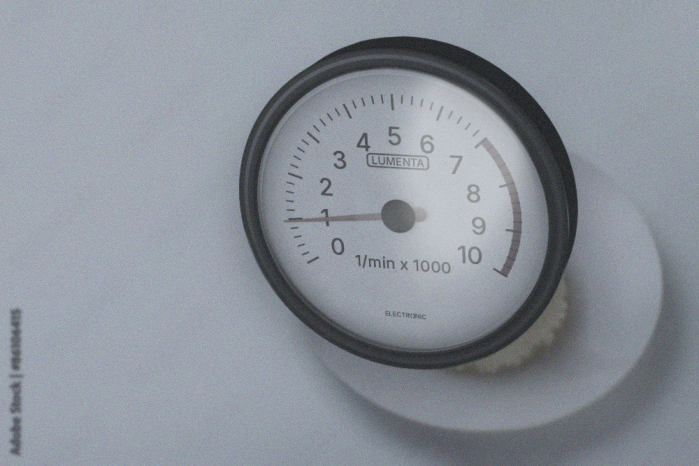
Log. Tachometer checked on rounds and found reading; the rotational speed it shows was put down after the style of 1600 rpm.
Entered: 1000 rpm
